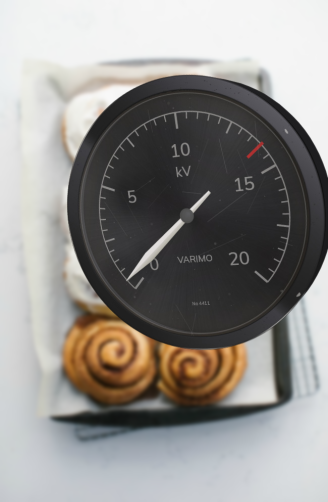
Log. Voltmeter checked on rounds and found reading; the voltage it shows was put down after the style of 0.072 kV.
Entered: 0.5 kV
